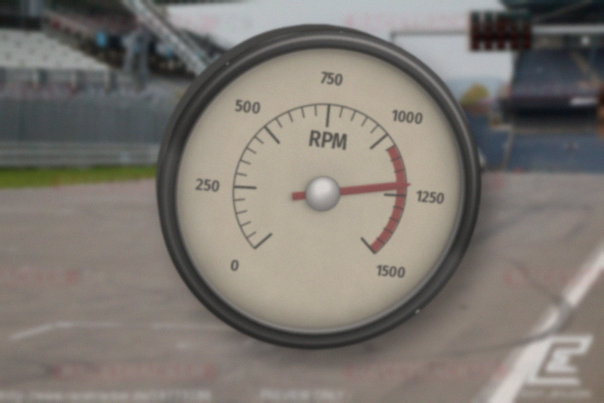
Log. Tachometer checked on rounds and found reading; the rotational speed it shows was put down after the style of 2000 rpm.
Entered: 1200 rpm
